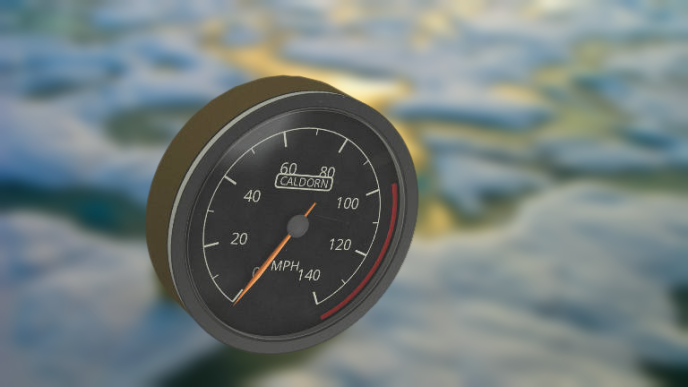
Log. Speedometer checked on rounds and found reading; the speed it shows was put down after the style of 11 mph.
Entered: 0 mph
